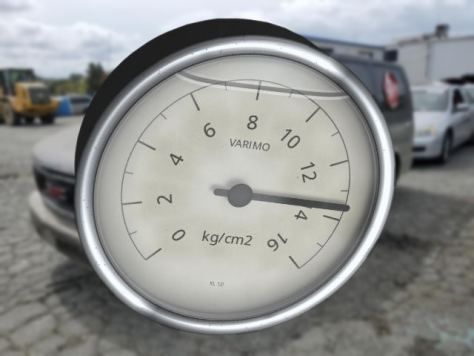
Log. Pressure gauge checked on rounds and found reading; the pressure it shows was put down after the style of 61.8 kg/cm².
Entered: 13.5 kg/cm²
